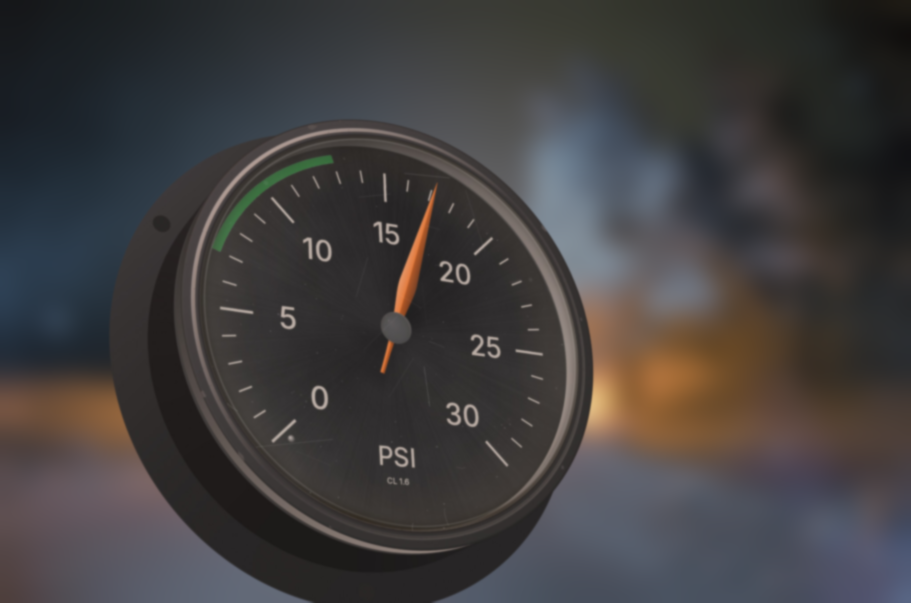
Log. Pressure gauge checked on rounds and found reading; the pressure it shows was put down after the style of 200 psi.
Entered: 17 psi
